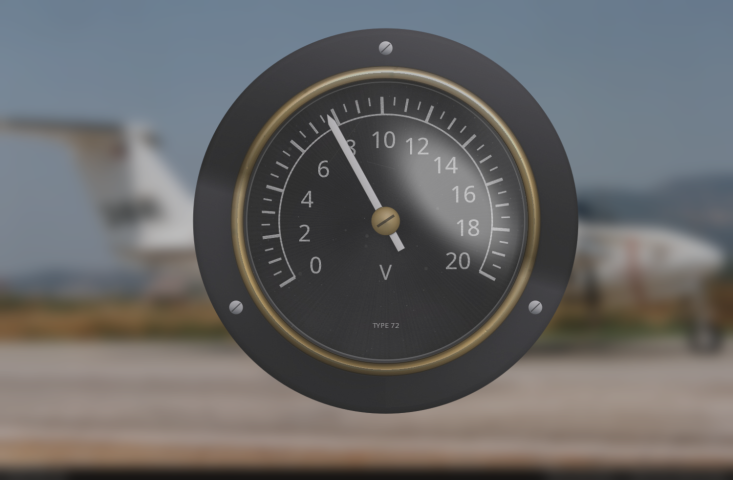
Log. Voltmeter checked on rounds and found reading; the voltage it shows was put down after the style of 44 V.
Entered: 7.75 V
